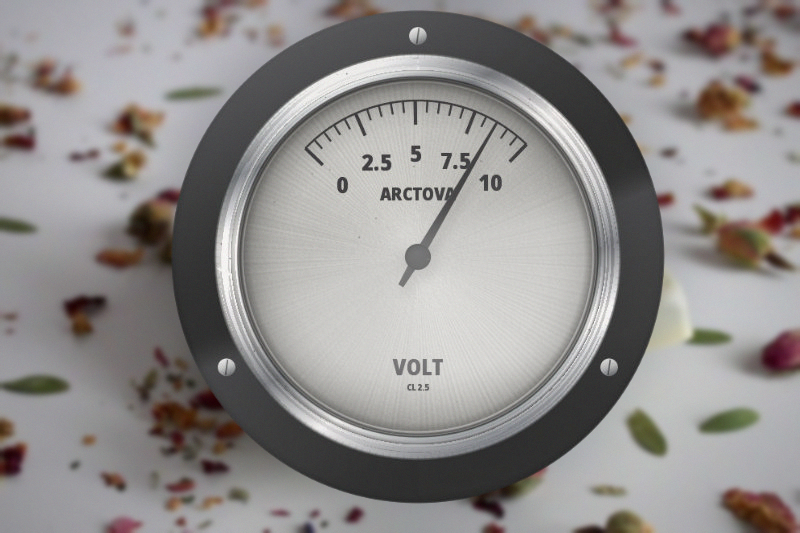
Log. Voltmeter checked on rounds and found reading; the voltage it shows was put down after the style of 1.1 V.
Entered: 8.5 V
